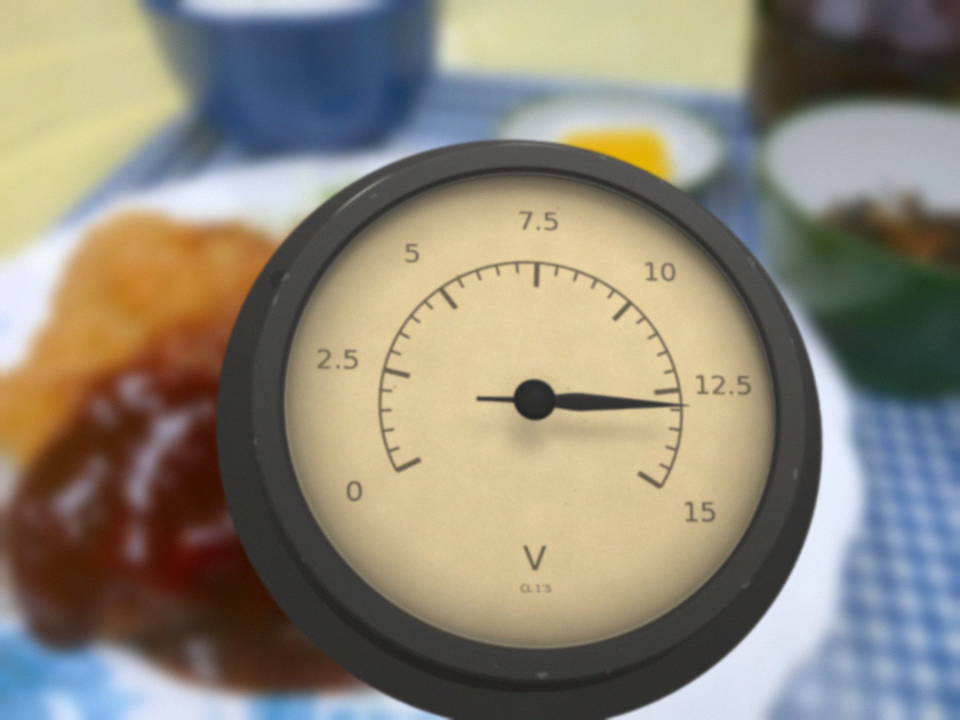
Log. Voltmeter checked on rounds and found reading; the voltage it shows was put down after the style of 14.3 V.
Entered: 13 V
